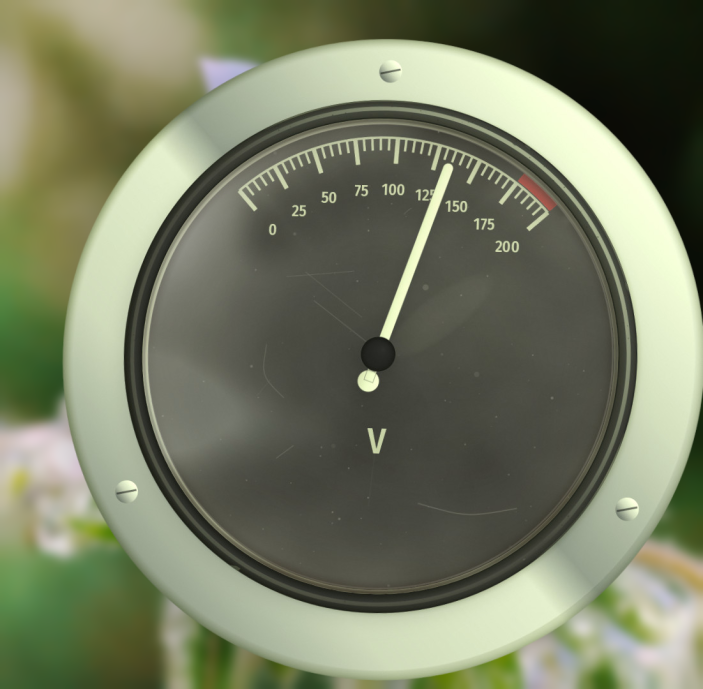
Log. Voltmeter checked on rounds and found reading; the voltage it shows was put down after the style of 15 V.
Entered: 135 V
